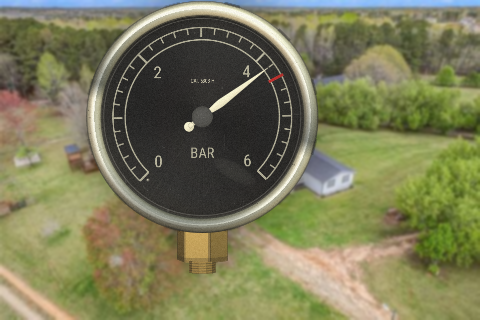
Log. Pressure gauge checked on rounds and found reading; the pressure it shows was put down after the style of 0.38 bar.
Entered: 4.2 bar
